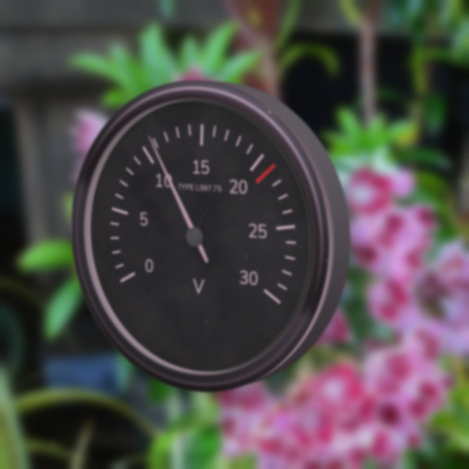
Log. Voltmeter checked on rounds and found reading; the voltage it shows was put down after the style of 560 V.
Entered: 11 V
